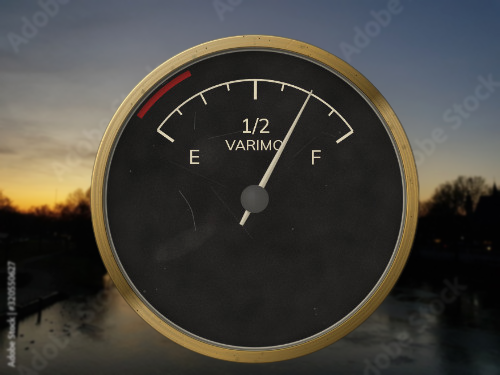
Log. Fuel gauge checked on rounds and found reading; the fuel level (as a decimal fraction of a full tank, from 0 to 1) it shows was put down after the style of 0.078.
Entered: 0.75
